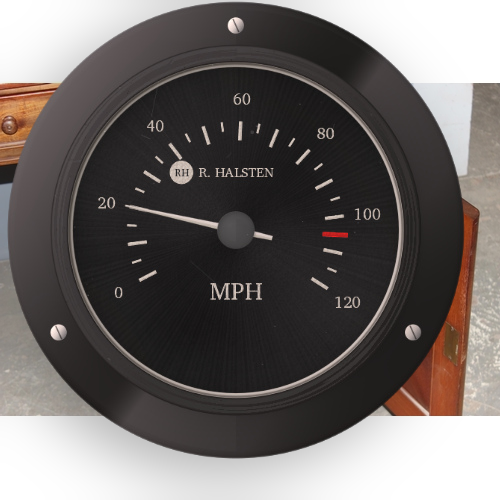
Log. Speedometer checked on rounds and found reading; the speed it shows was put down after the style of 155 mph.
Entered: 20 mph
